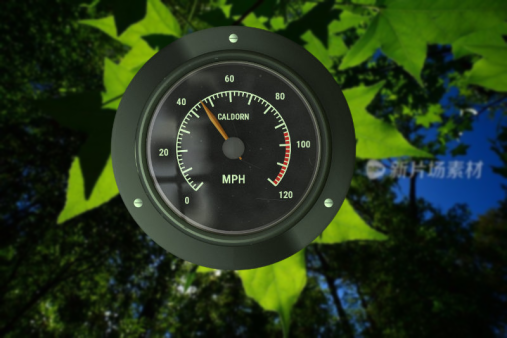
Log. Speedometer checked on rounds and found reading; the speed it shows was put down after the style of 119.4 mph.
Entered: 46 mph
